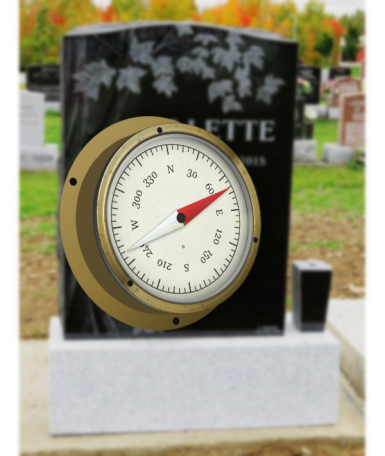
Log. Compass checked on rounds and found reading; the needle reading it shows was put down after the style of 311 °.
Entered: 70 °
